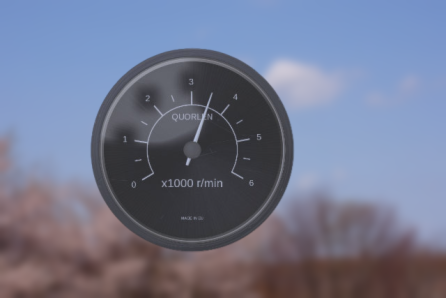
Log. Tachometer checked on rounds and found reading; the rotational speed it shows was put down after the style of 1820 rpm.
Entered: 3500 rpm
